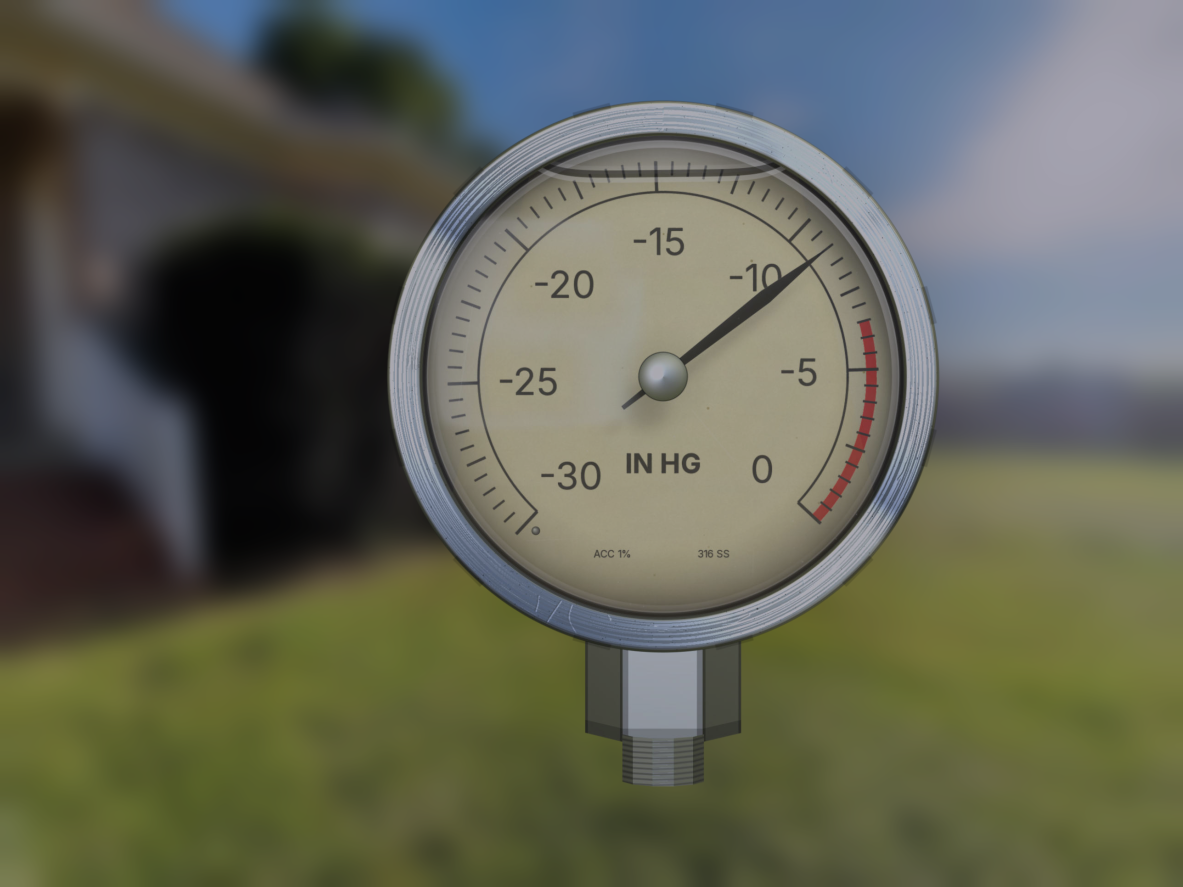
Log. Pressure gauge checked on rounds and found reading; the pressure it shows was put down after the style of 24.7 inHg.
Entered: -9 inHg
